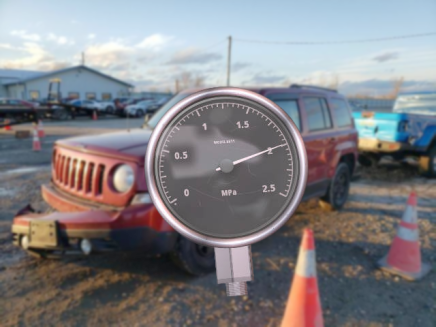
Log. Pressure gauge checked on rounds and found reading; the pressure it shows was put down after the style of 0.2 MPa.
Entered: 2 MPa
